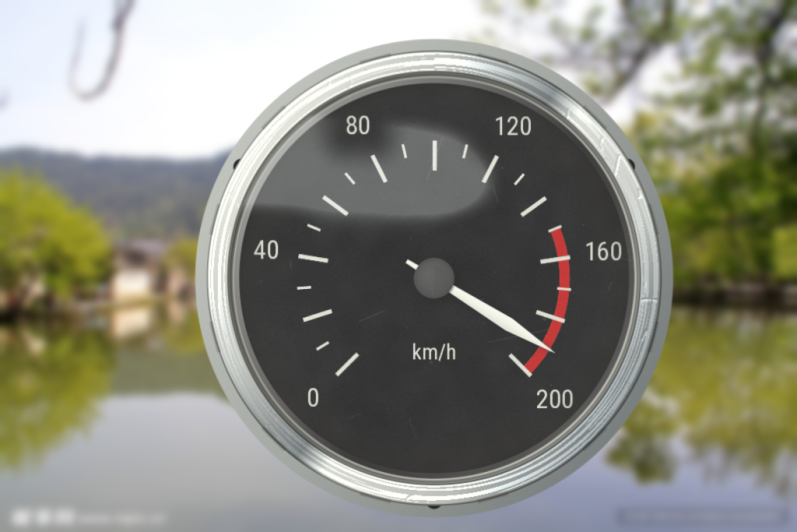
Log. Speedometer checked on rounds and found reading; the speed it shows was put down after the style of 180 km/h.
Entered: 190 km/h
